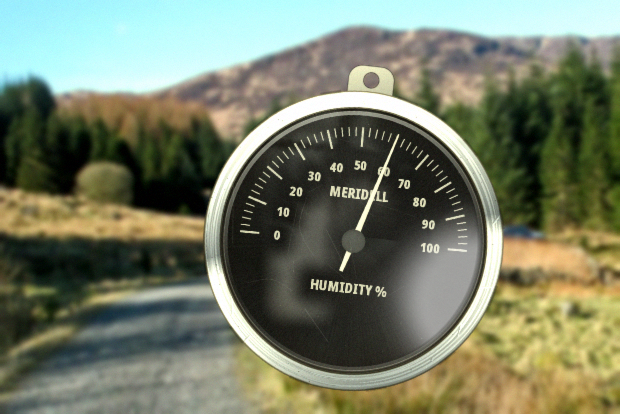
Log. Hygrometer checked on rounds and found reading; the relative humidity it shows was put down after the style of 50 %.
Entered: 60 %
